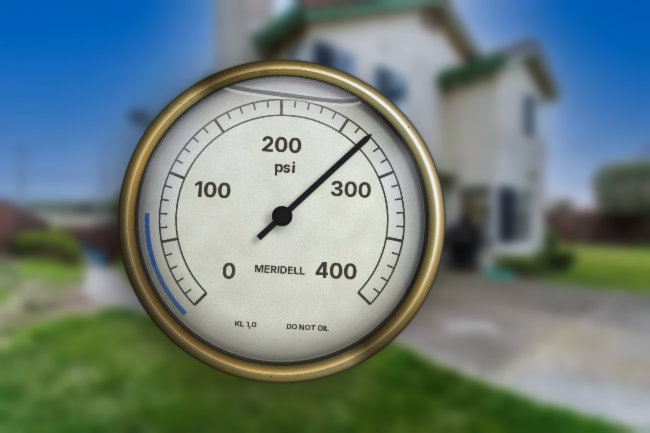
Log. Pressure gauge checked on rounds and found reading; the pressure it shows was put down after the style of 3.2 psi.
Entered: 270 psi
